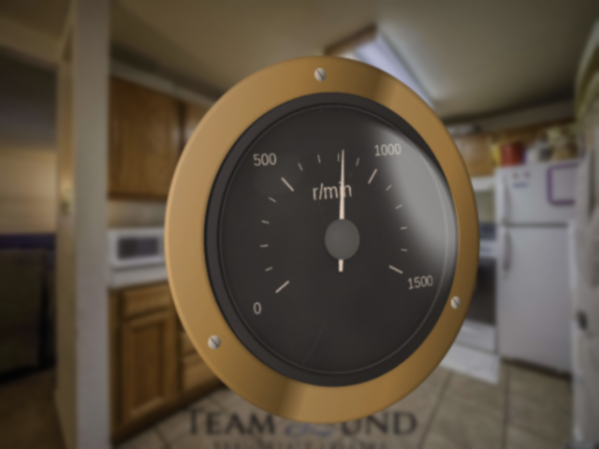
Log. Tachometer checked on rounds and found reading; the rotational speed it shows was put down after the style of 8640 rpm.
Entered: 800 rpm
